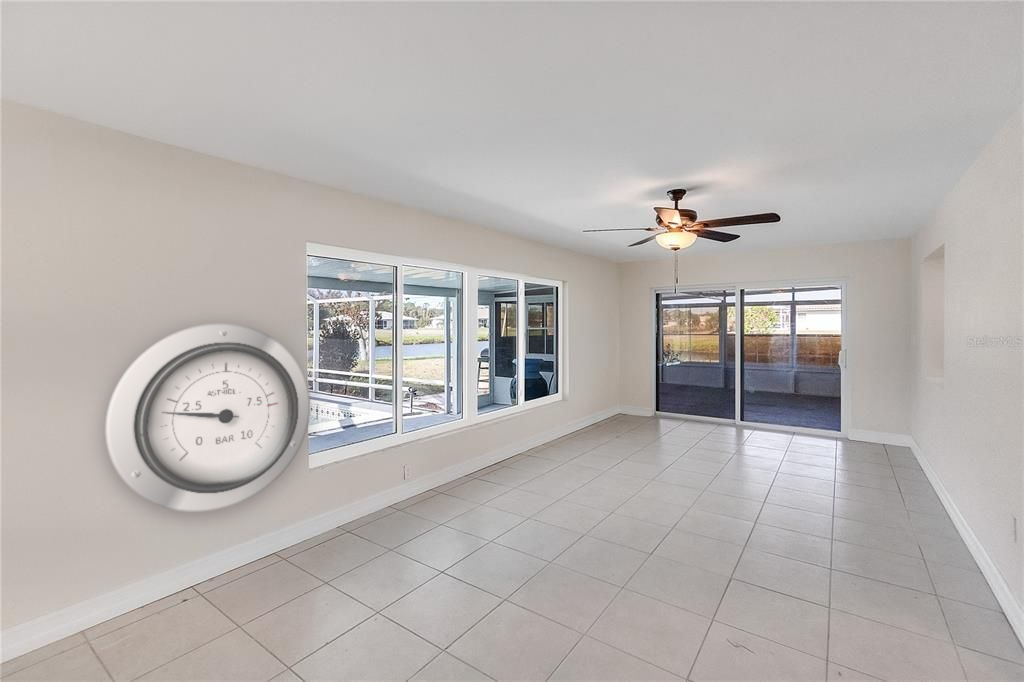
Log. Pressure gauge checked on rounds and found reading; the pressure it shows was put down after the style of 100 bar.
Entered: 2 bar
